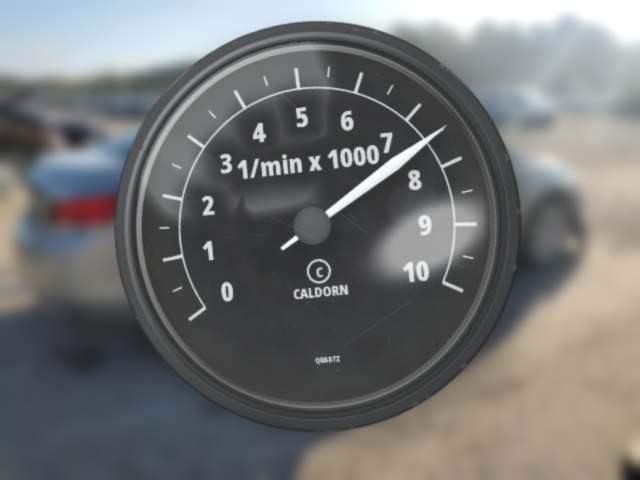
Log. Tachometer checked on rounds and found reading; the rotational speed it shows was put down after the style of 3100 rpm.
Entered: 7500 rpm
